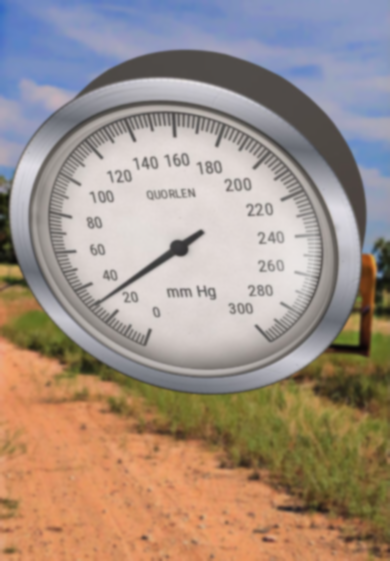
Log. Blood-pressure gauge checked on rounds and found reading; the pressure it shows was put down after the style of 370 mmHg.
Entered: 30 mmHg
